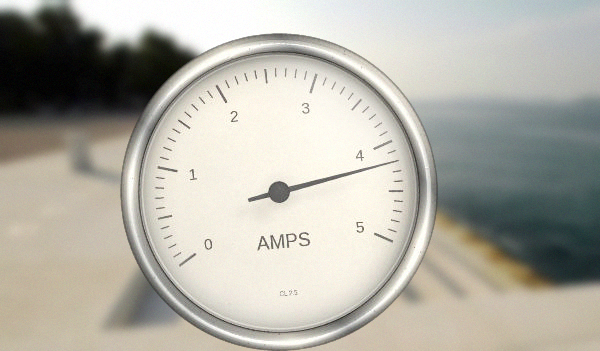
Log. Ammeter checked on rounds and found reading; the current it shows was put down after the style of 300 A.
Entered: 4.2 A
